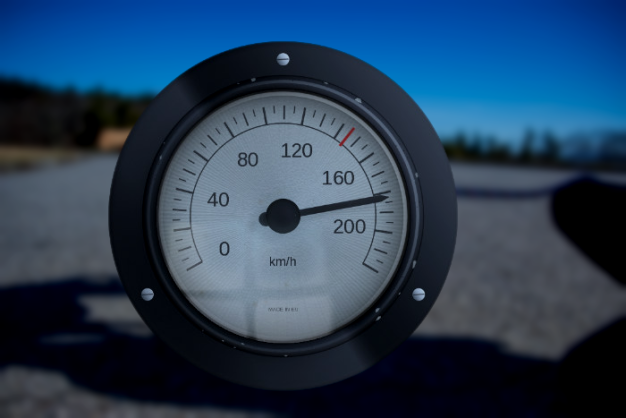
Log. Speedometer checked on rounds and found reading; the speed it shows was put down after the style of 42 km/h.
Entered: 182.5 km/h
